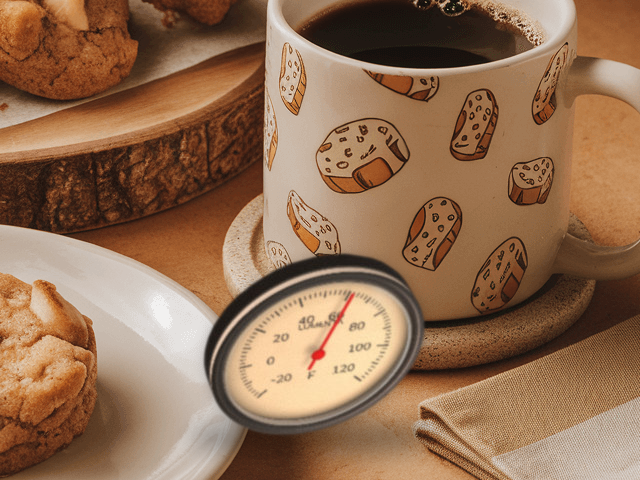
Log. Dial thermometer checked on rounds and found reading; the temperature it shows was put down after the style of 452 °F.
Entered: 60 °F
